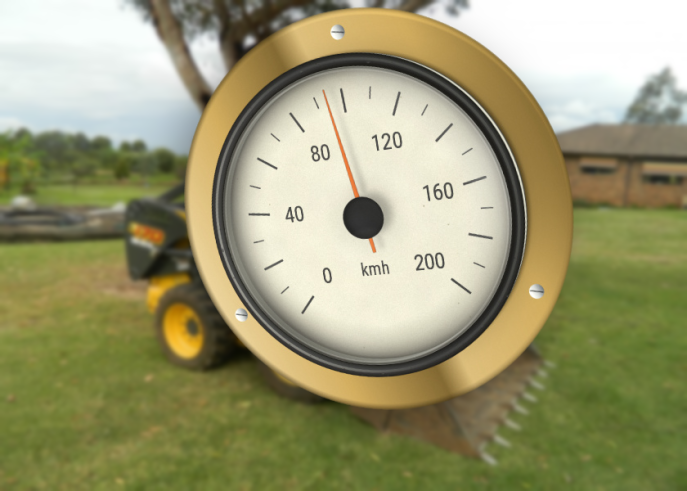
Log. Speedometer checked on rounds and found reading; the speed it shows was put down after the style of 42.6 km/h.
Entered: 95 km/h
